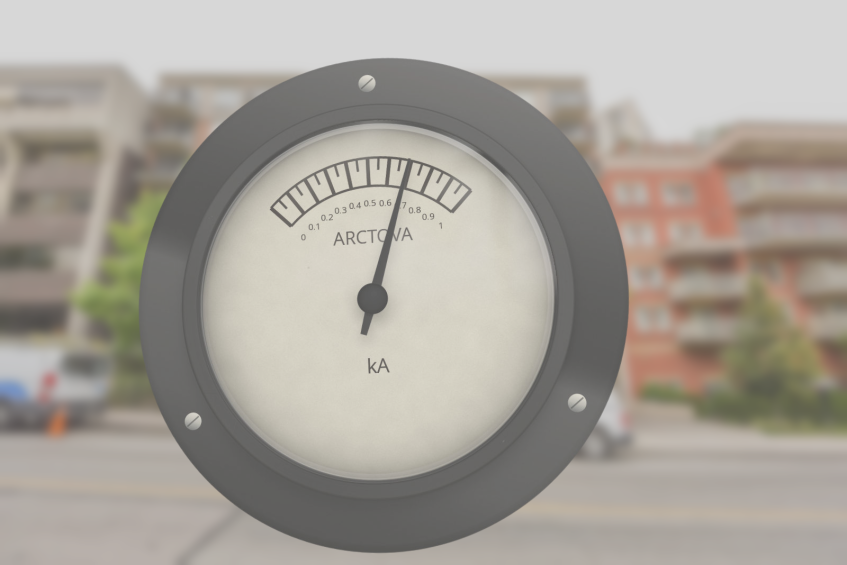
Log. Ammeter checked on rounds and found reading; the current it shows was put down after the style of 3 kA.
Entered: 0.7 kA
